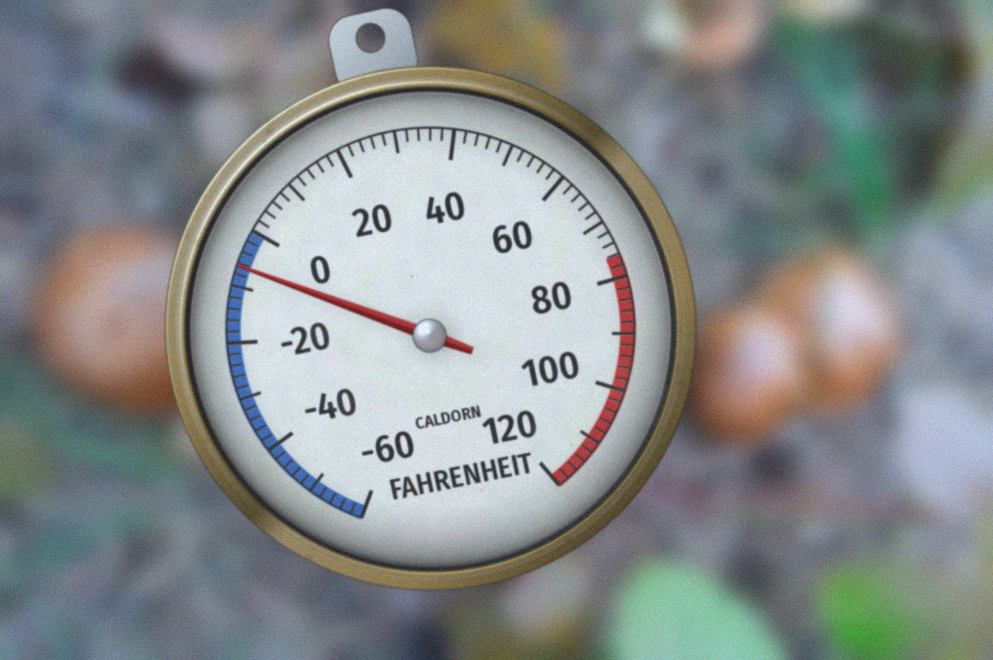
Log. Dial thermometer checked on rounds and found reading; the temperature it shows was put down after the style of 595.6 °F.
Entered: -6 °F
